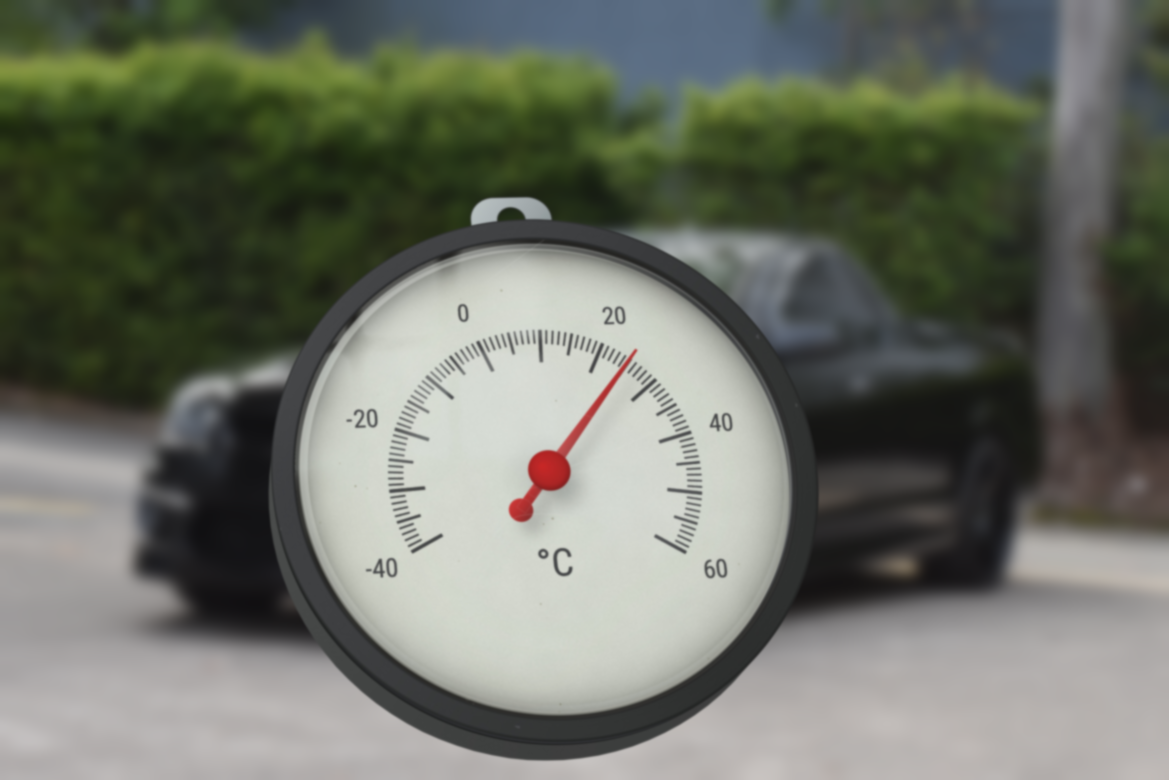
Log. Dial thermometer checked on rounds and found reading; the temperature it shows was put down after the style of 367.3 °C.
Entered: 25 °C
